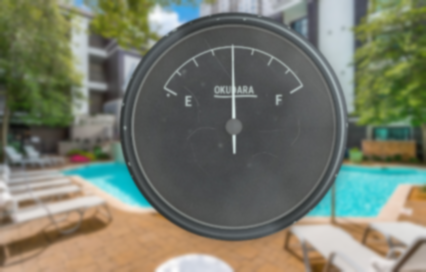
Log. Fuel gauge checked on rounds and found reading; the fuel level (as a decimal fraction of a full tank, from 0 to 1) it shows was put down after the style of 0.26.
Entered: 0.5
